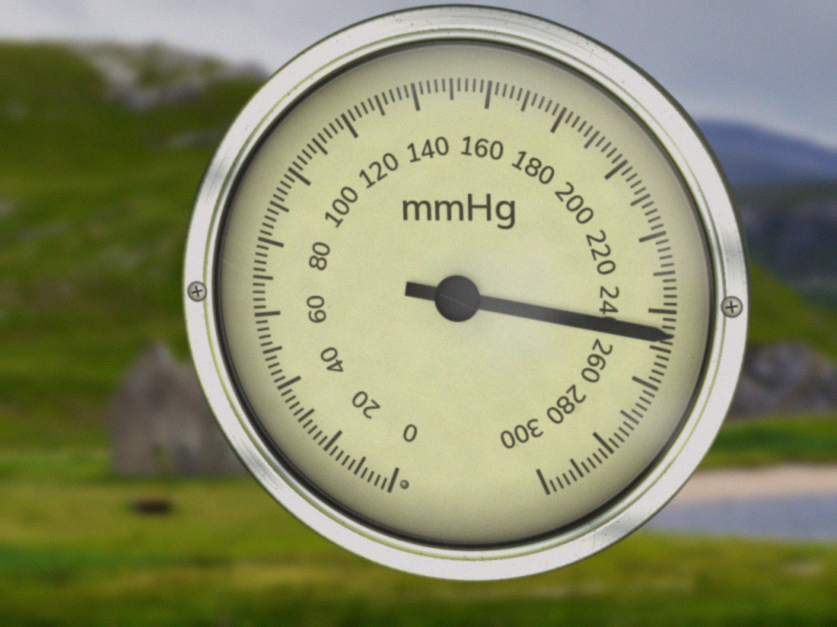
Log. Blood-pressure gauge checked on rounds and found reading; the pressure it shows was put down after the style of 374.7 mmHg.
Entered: 246 mmHg
